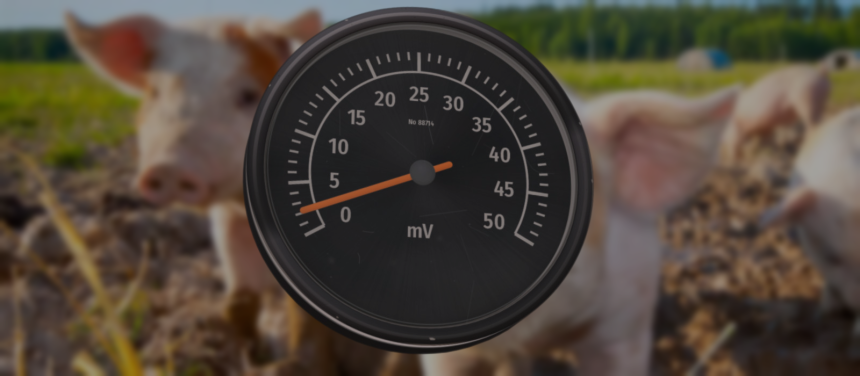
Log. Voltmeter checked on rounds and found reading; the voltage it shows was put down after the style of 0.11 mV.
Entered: 2 mV
